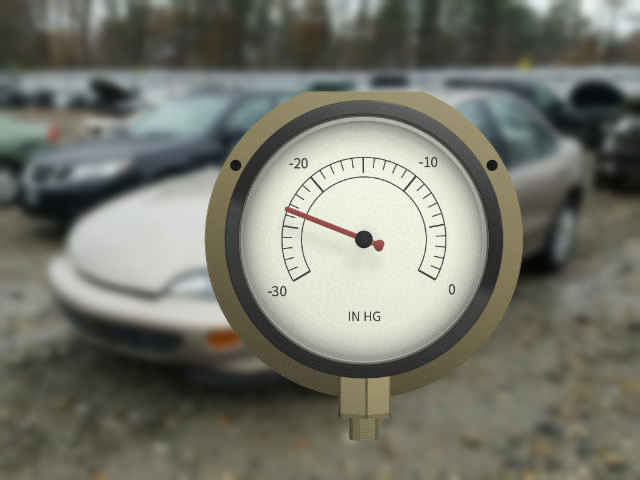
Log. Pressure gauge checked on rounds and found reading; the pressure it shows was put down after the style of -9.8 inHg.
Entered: -23.5 inHg
